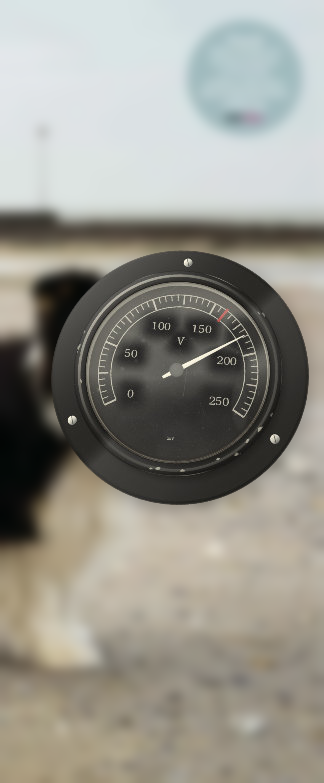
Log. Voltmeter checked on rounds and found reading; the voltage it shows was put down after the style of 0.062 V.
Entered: 185 V
